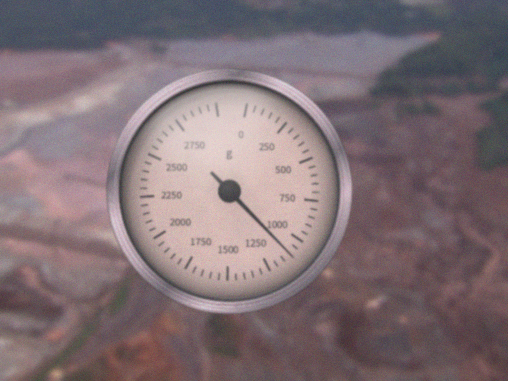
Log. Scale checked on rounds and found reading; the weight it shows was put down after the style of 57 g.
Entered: 1100 g
